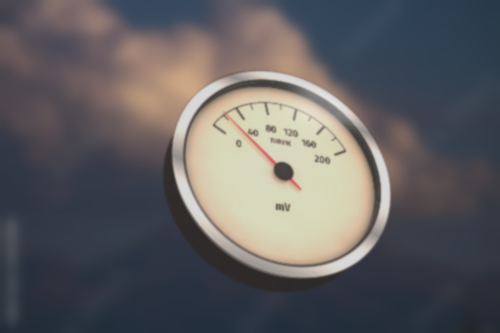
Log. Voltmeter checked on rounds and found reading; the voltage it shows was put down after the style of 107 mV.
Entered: 20 mV
